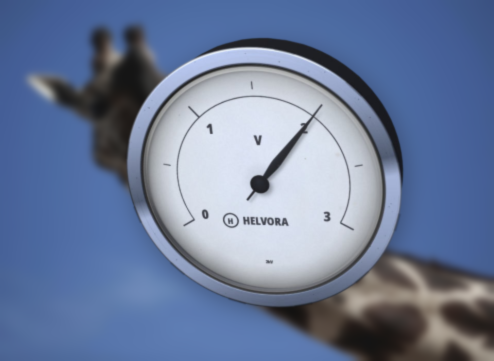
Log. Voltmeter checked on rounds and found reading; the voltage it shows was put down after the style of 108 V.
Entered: 2 V
